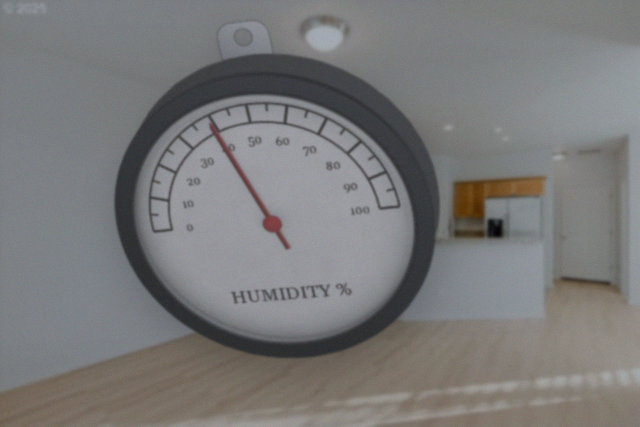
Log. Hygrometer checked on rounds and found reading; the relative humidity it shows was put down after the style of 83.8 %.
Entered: 40 %
